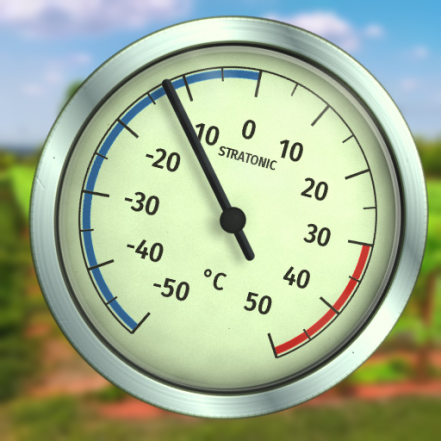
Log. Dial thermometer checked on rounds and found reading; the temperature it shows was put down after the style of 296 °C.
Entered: -12.5 °C
